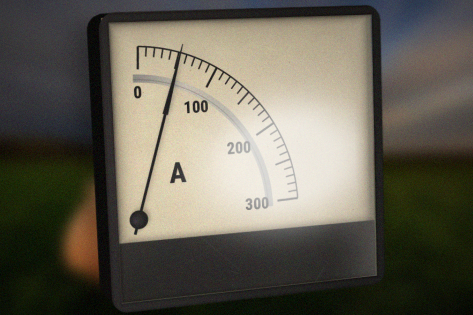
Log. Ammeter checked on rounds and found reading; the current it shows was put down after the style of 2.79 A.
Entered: 50 A
